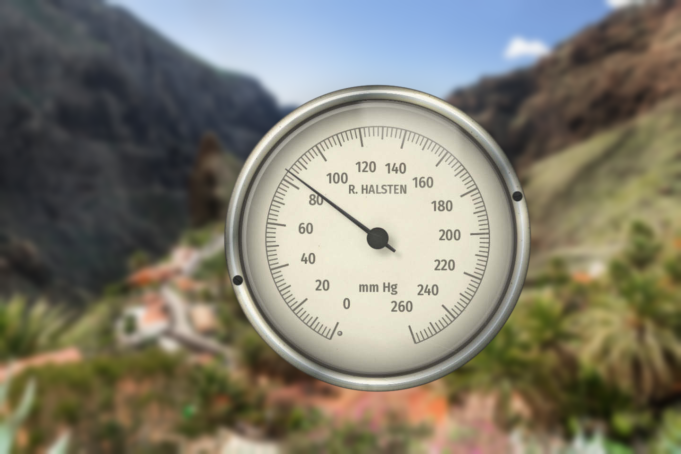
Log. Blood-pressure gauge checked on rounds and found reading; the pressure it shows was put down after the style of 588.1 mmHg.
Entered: 84 mmHg
